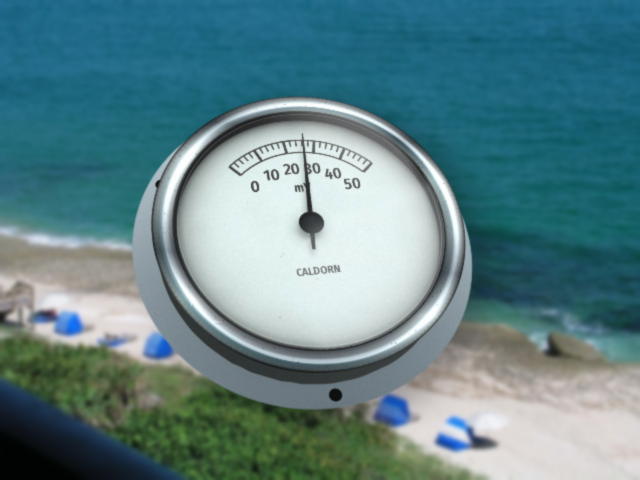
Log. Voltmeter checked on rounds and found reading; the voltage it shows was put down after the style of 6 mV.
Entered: 26 mV
